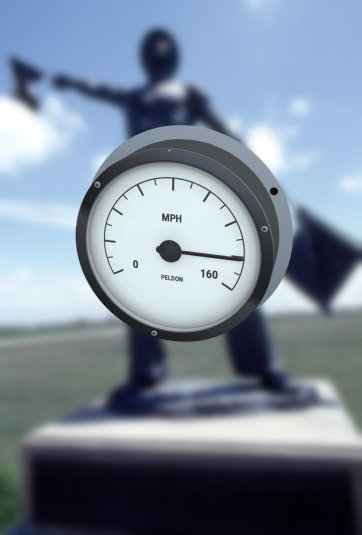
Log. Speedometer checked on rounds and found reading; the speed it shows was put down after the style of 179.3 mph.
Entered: 140 mph
